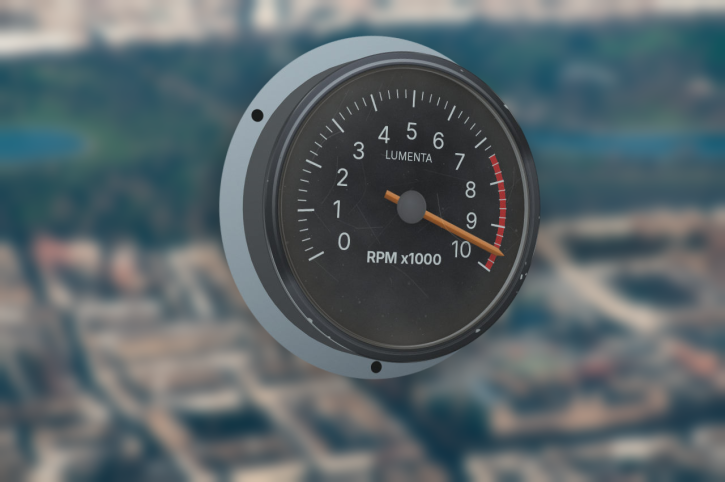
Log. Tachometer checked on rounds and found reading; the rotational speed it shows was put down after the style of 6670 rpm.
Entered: 9600 rpm
